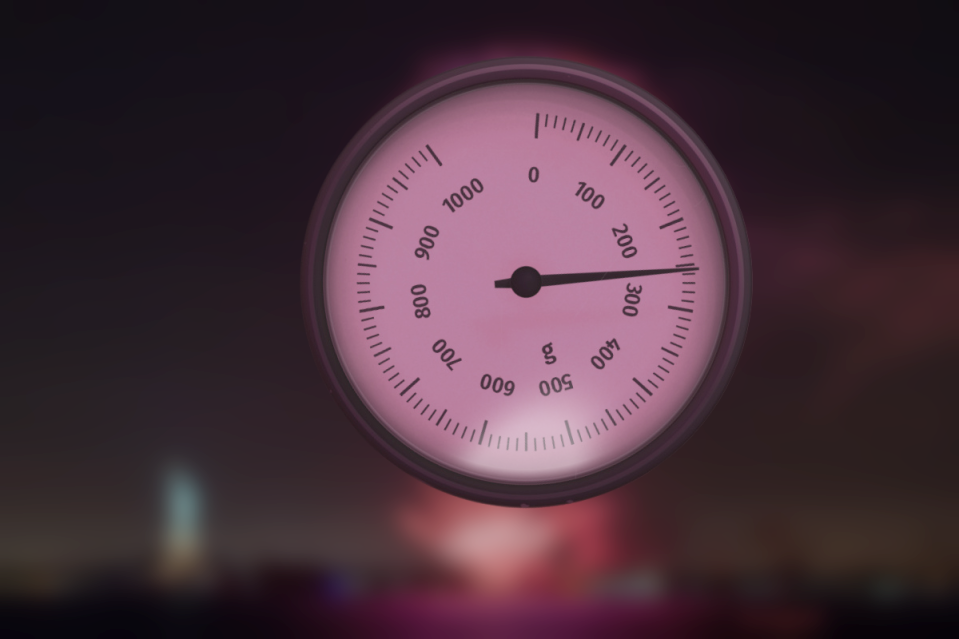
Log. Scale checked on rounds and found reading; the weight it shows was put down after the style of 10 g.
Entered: 255 g
